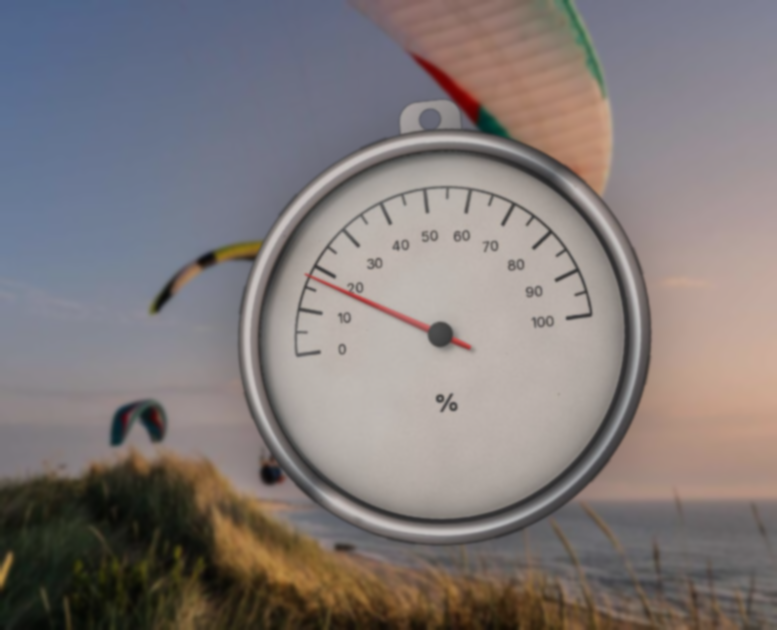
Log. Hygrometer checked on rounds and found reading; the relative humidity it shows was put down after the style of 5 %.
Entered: 17.5 %
